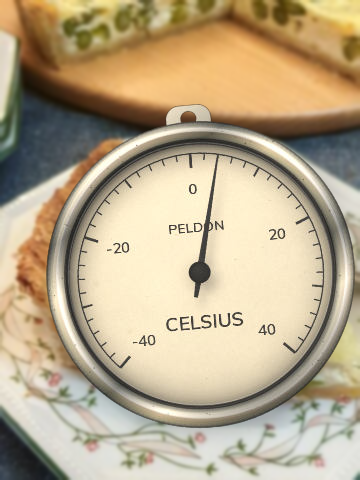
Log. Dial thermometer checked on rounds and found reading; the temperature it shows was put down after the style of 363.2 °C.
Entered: 4 °C
